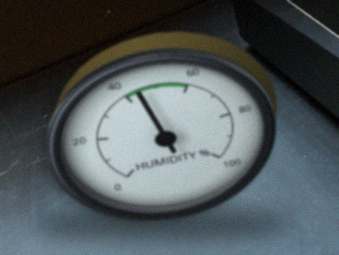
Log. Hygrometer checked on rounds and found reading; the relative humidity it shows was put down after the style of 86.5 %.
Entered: 45 %
